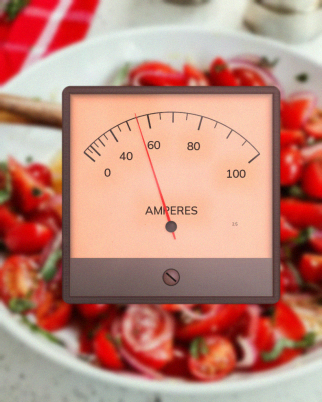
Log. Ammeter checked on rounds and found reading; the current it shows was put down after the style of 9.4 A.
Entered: 55 A
